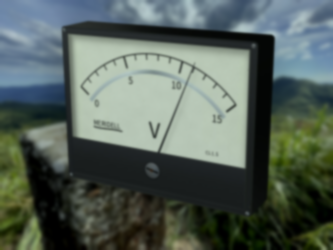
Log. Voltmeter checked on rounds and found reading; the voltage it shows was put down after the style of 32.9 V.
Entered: 11 V
